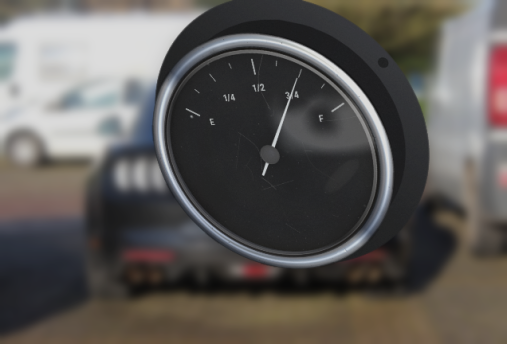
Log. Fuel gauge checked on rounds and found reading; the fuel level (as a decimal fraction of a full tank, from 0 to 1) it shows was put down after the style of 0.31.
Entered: 0.75
